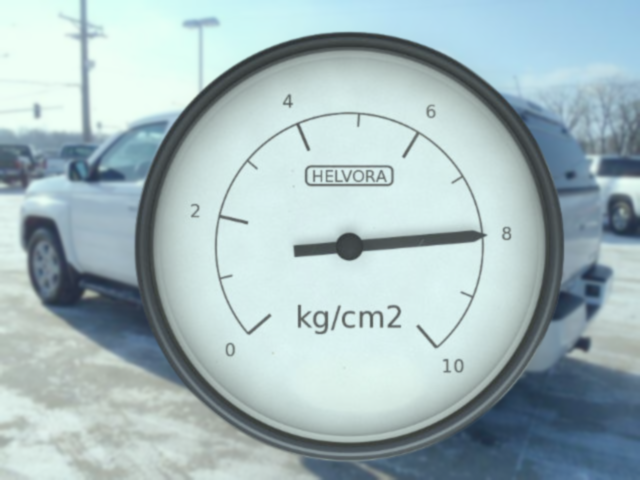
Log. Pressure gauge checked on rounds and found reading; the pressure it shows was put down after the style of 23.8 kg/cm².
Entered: 8 kg/cm²
